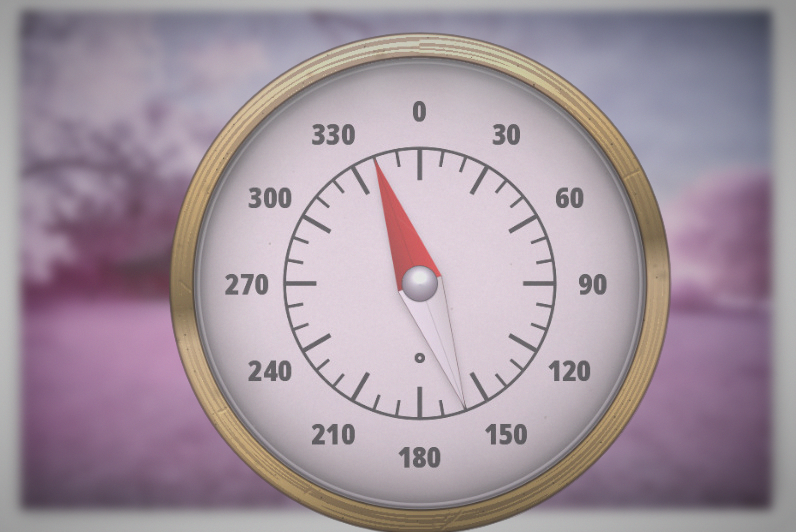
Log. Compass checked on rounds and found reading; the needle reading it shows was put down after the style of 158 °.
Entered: 340 °
